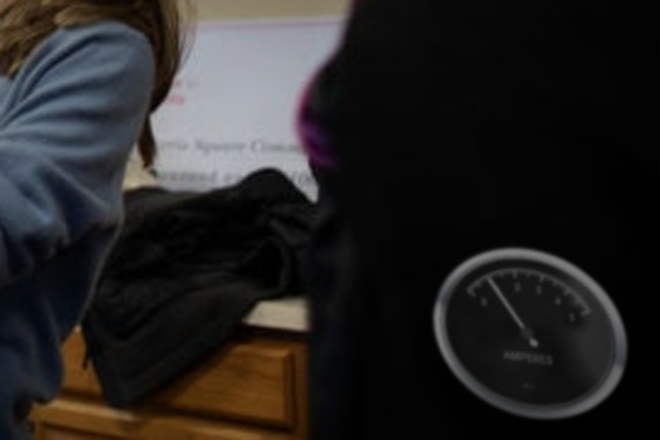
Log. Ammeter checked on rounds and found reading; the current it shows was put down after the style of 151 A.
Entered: 1 A
